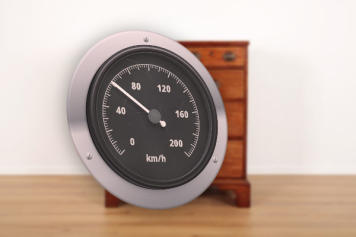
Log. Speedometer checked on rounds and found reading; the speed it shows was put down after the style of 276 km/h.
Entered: 60 km/h
